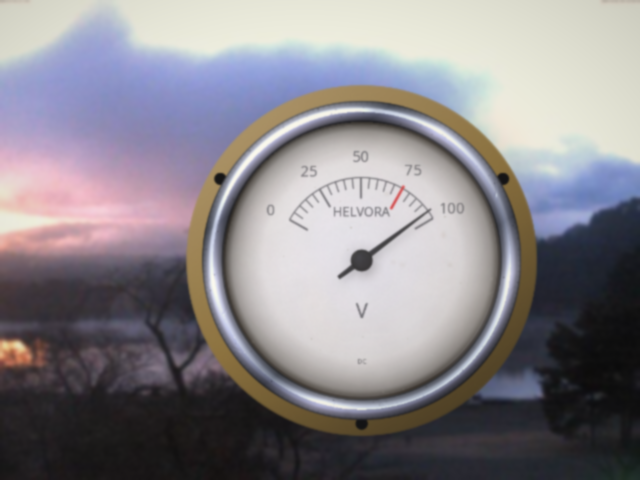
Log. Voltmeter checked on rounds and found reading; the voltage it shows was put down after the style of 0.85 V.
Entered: 95 V
